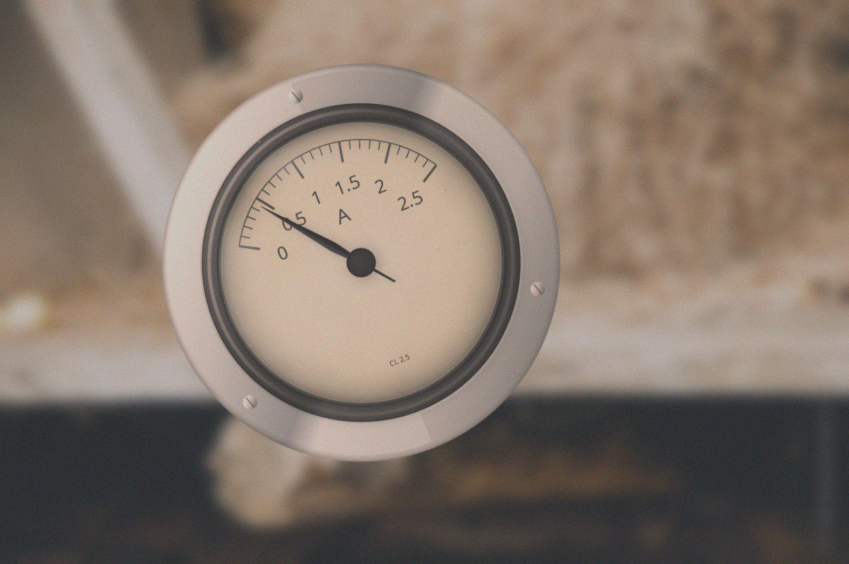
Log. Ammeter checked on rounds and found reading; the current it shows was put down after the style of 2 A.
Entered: 0.45 A
